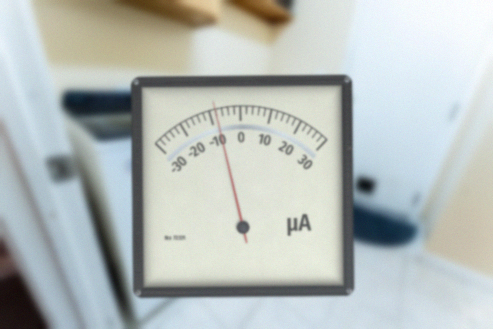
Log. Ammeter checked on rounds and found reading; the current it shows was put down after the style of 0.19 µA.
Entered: -8 µA
